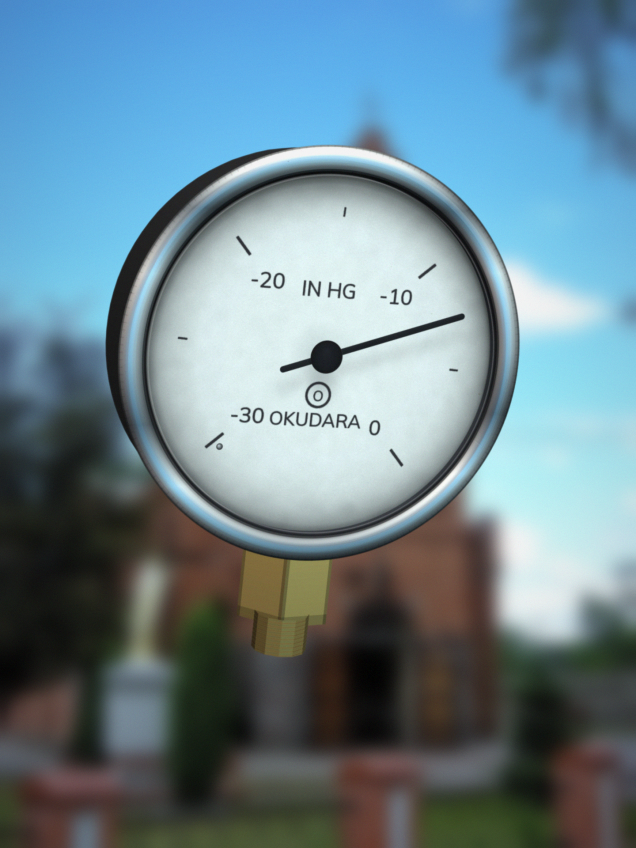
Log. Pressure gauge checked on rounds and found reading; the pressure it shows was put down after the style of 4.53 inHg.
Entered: -7.5 inHg
